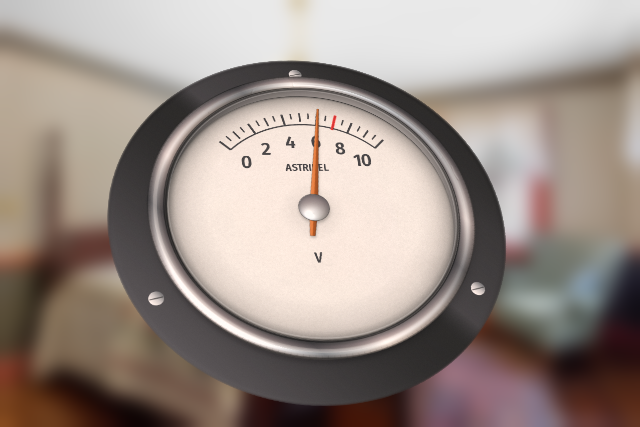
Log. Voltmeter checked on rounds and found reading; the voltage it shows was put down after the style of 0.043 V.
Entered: 6 V
